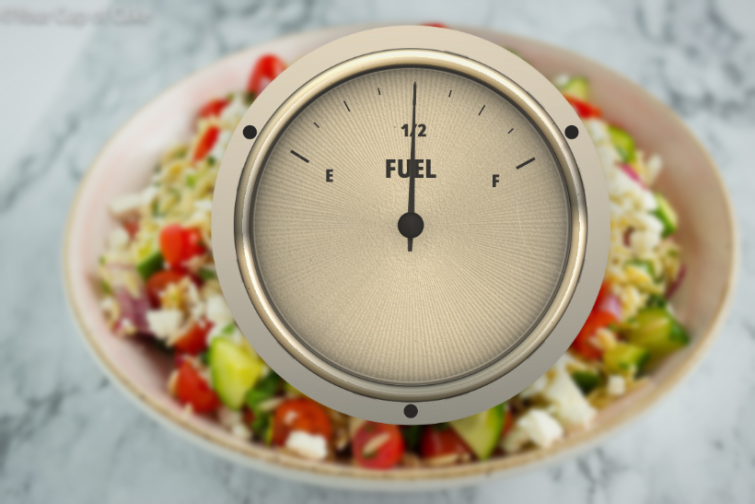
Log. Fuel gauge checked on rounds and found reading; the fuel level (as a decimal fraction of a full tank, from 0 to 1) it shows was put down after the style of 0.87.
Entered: 0.5
